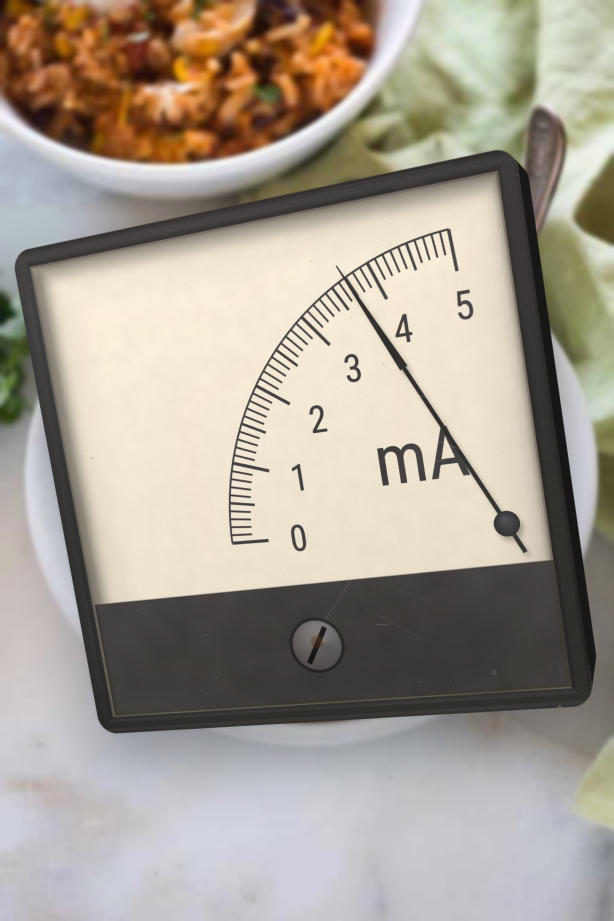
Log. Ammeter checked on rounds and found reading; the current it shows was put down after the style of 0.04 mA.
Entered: 3.7 mA
